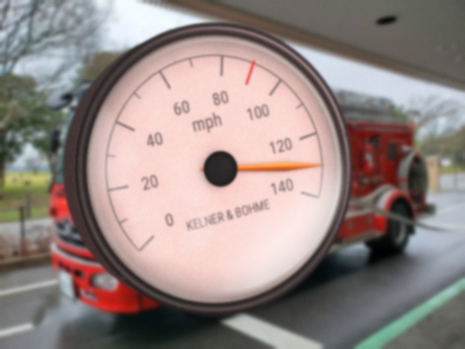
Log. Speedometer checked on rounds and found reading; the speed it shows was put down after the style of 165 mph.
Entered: 130 mph
